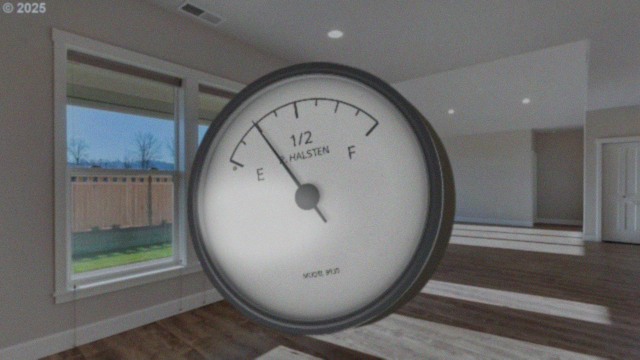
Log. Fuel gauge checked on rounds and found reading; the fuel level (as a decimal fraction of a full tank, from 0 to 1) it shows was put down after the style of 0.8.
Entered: 0.25
